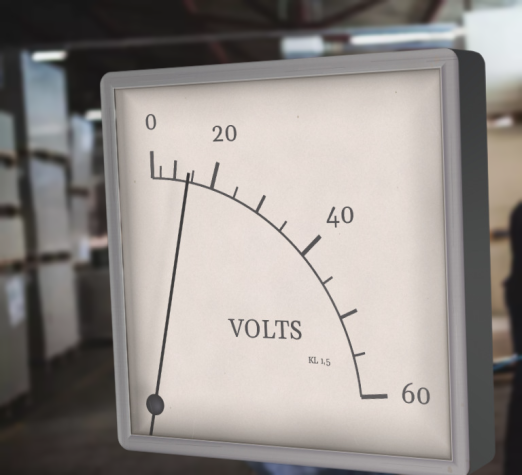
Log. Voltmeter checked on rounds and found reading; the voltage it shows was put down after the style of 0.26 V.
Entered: 15 V
